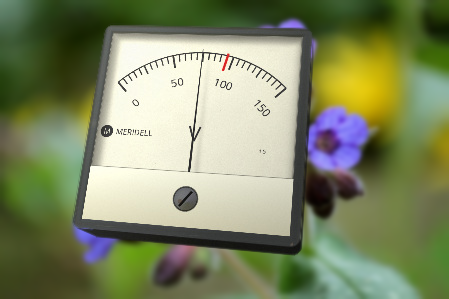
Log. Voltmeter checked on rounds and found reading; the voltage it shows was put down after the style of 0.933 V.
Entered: 75 V
